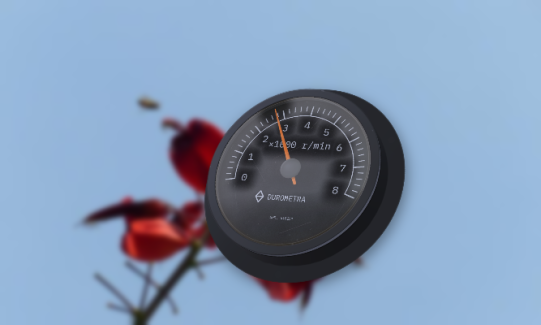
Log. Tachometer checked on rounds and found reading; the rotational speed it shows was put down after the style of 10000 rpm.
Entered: 2800 rpm
